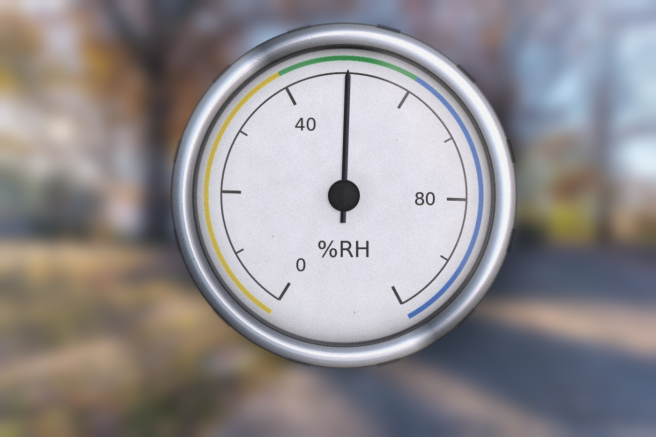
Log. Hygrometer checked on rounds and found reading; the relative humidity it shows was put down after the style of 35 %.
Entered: 50 %
